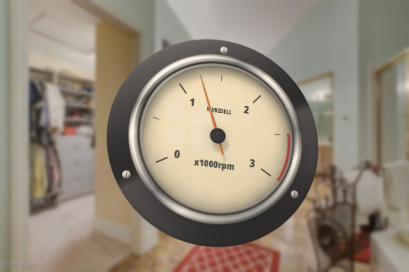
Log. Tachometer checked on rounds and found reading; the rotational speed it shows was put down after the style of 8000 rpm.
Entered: 1250 rpm
